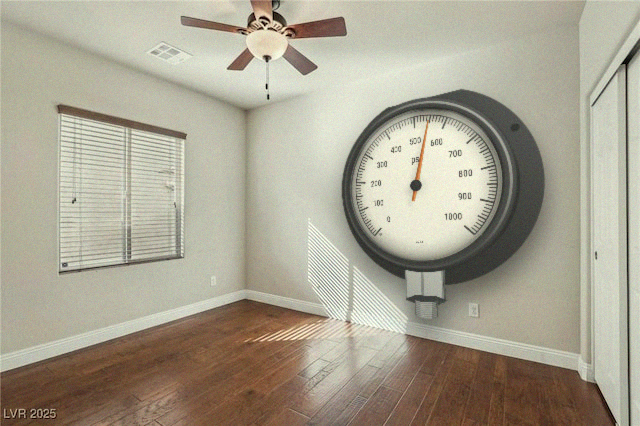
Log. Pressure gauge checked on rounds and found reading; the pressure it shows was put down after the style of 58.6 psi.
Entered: 550 psi
